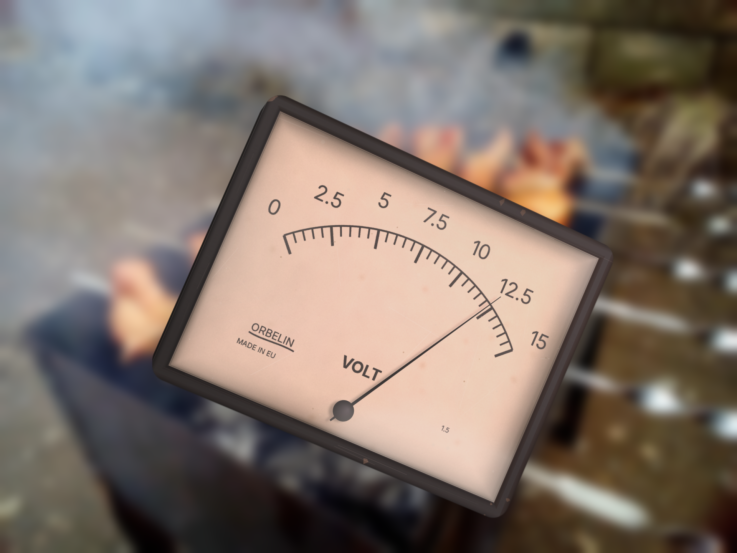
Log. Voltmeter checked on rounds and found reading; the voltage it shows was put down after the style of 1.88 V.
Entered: 12.25 V
